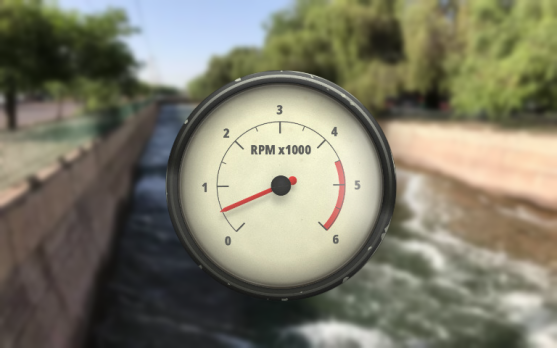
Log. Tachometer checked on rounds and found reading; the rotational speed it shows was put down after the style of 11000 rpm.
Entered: 500 rpm
